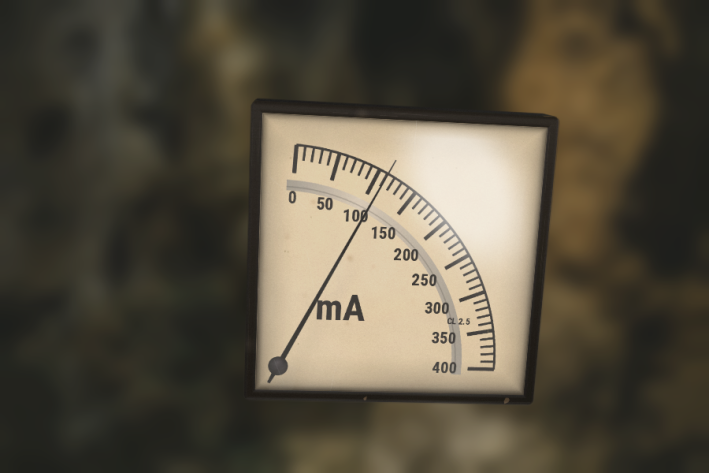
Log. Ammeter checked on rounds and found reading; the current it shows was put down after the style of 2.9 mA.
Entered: 110 mA
